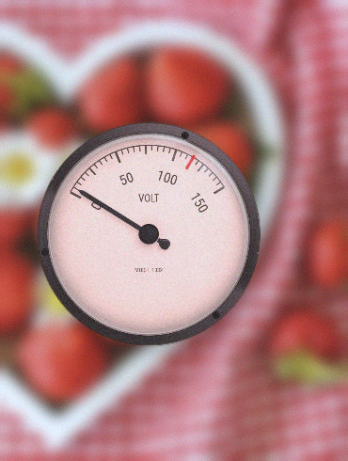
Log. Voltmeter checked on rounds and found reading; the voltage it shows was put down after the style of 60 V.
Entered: 5 V
